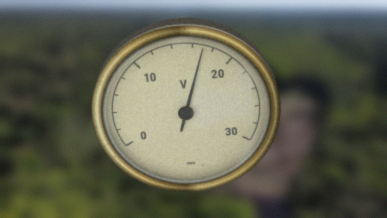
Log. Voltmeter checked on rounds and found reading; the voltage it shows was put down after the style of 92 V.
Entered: 17 V
